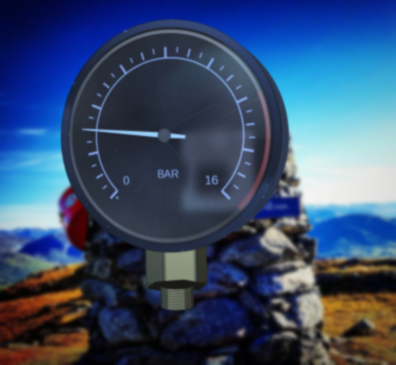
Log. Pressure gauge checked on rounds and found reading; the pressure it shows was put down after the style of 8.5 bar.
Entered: 3 bar
